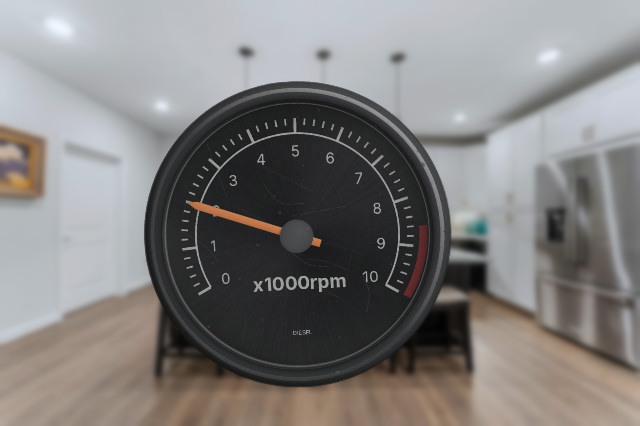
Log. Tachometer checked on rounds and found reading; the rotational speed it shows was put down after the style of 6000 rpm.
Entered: 2000 rpm
